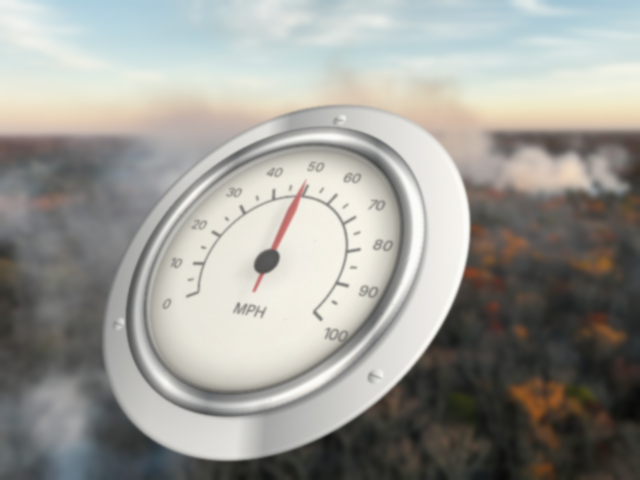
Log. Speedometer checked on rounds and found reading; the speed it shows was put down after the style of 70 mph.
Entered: 50 mph
